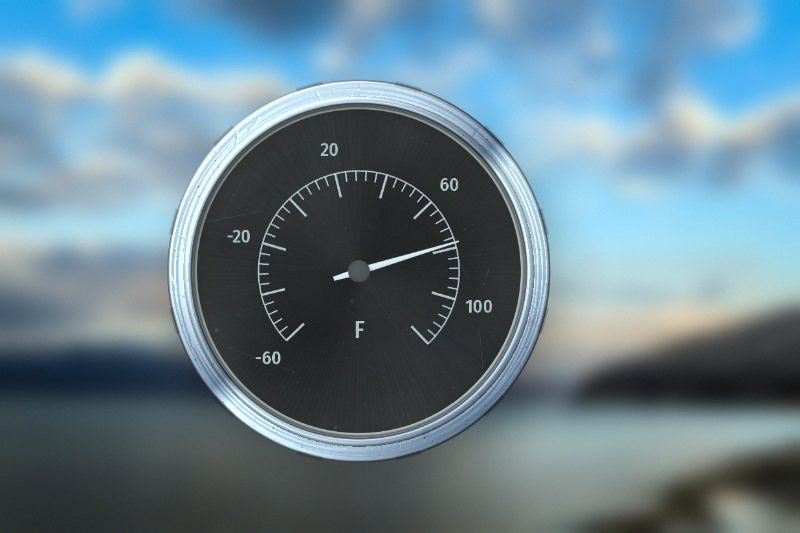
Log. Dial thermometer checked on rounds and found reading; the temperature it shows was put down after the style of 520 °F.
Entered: 78 °F
